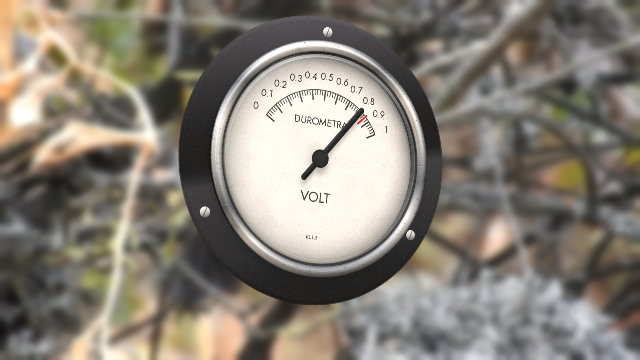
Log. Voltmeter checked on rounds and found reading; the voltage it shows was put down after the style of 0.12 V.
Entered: 0.8 V
